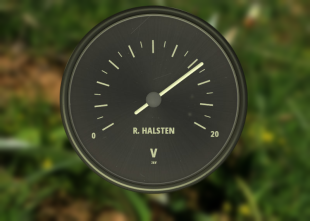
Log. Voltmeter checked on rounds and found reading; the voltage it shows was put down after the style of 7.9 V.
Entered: 14.5 V
